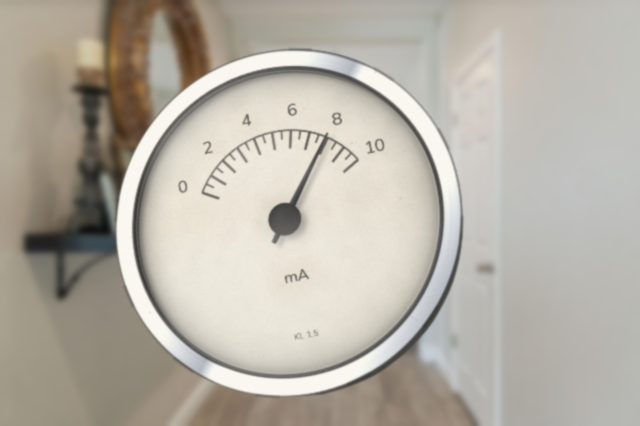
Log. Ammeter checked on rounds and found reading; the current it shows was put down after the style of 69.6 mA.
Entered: 8 mA
